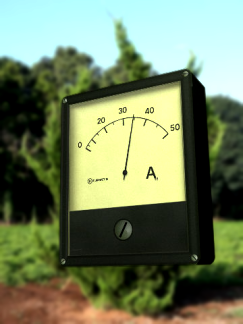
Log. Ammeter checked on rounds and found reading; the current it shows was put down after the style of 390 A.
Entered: 35 A
